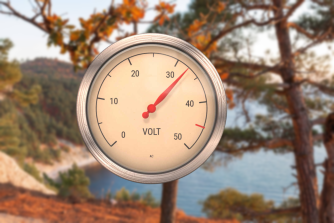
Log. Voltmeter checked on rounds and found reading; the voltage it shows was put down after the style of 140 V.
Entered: 32.5 V
